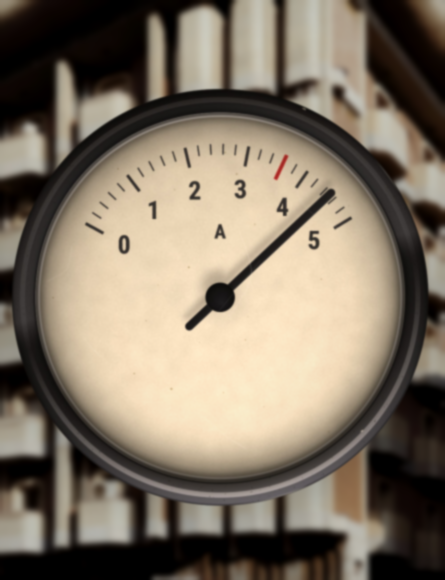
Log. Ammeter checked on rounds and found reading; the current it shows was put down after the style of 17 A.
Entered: 4.5 A
